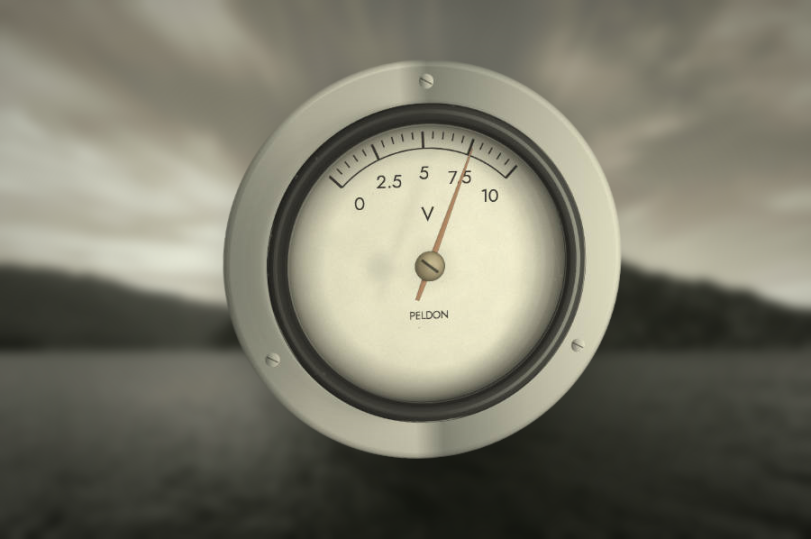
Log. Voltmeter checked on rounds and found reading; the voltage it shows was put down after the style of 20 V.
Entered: 7.5 V
